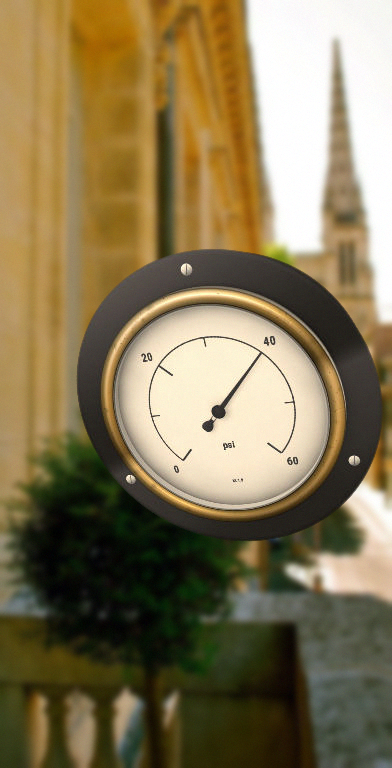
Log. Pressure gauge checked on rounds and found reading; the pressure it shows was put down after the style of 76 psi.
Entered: 40 psi
